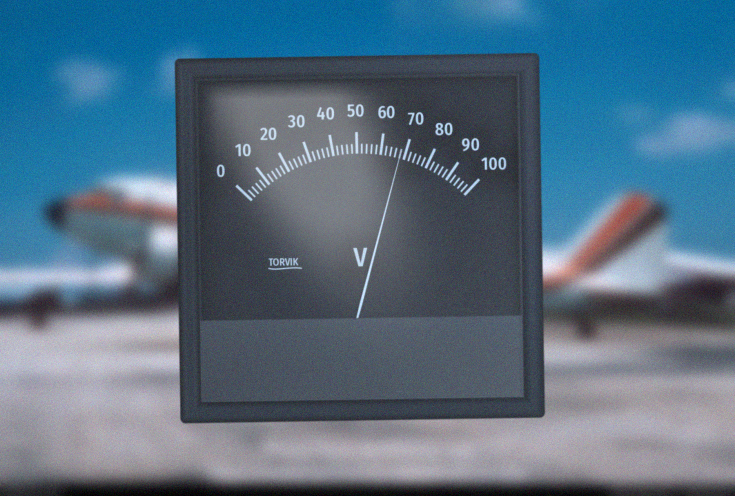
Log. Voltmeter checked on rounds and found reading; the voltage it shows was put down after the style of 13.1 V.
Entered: 68 V
